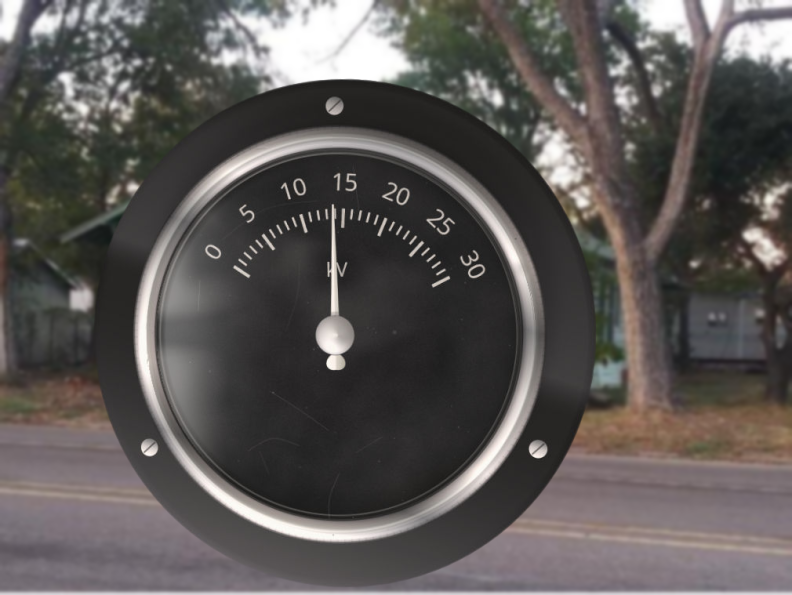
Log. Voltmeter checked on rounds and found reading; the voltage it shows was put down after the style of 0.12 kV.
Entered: 14 kV
